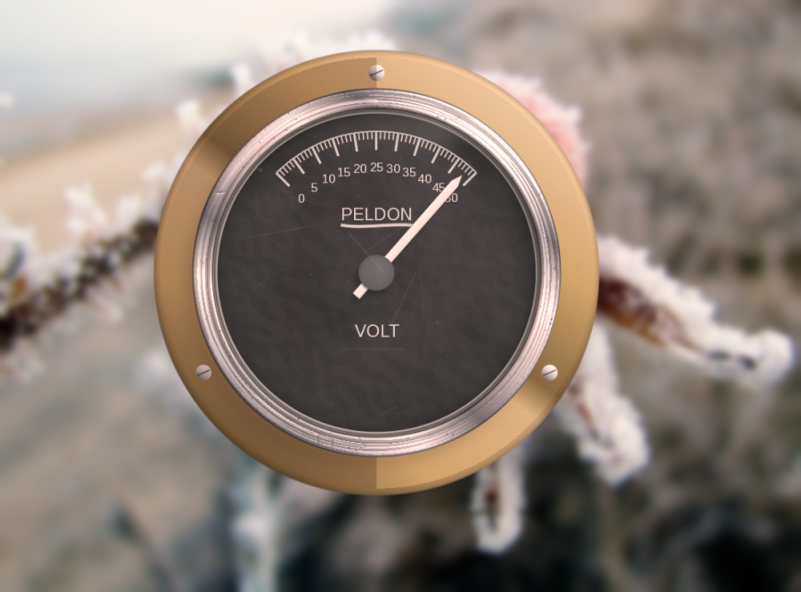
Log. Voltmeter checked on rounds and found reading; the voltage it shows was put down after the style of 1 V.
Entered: 48 V
